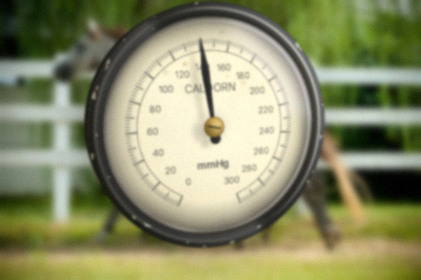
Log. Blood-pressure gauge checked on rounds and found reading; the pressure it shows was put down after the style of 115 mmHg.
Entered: 140 mmHg
